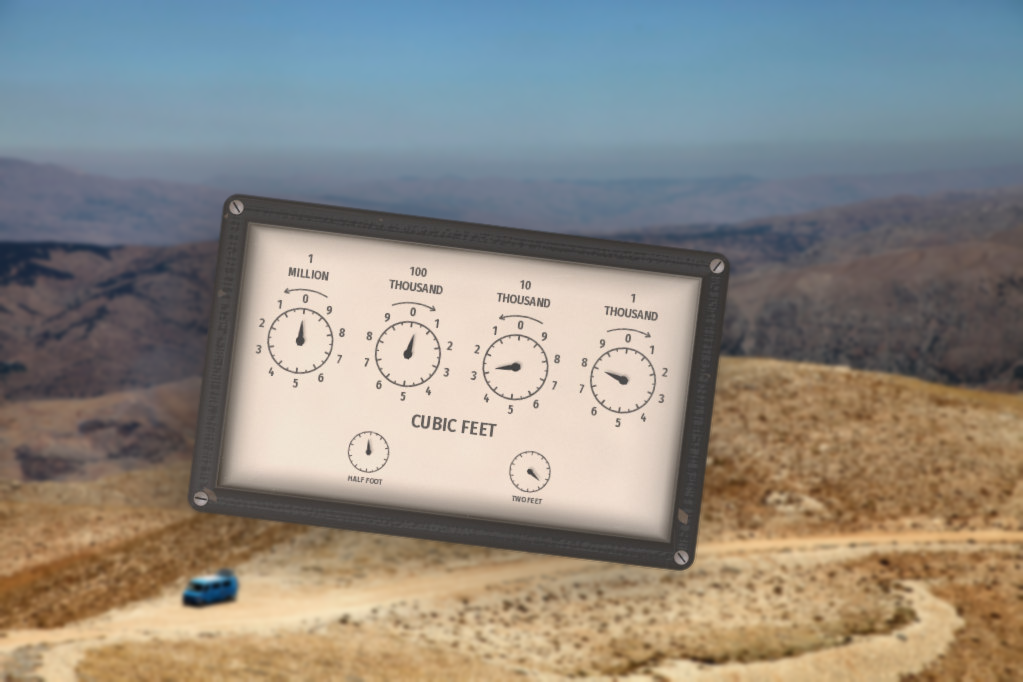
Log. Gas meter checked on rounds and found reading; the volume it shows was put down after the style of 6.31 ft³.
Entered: 2800 ft³
